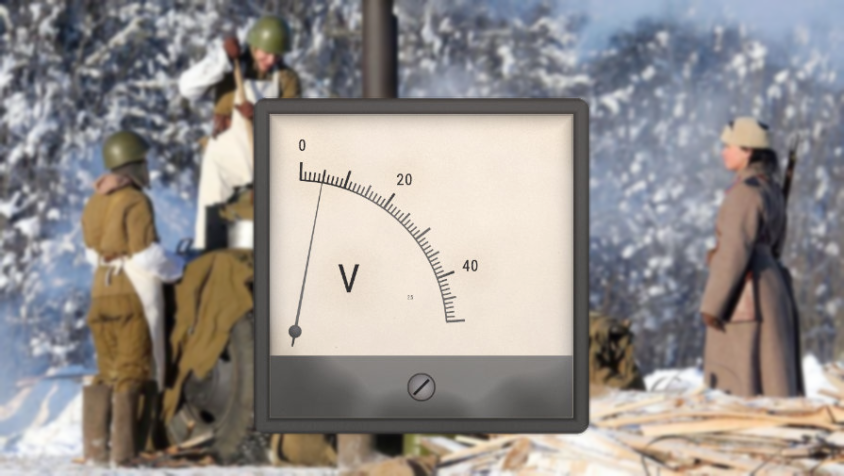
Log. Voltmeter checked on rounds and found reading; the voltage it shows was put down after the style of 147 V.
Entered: 5 V
